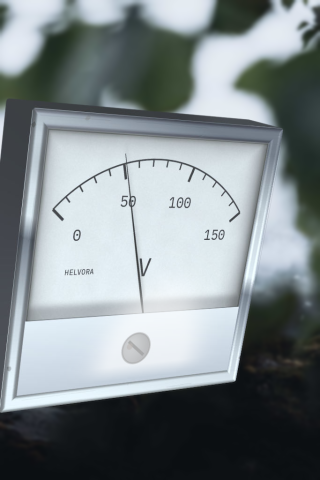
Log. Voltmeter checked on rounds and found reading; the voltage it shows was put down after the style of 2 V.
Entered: 50 V
